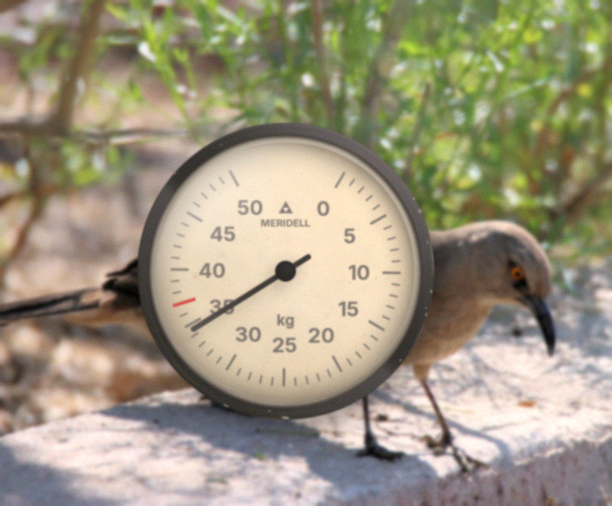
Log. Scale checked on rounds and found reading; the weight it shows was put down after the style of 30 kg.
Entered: 34.5 kg
